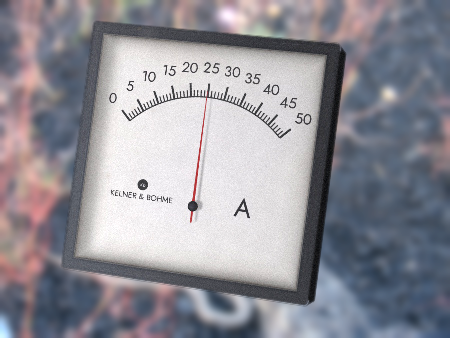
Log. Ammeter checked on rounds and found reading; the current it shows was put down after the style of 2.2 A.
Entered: 25 A
